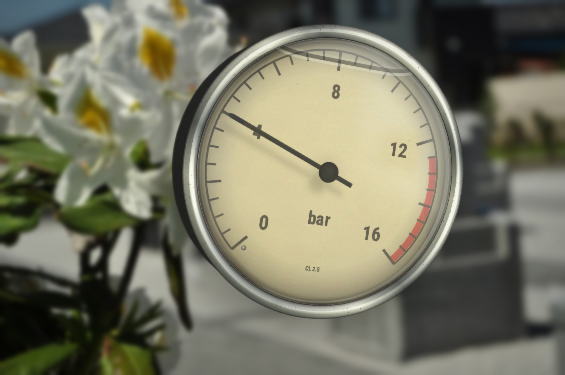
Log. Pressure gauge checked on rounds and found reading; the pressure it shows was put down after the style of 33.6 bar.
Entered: 4 bar
